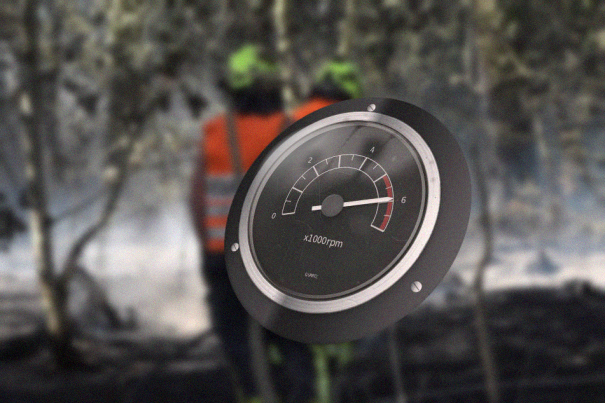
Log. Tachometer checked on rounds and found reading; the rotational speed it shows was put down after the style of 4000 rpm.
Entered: 6000 rpm
